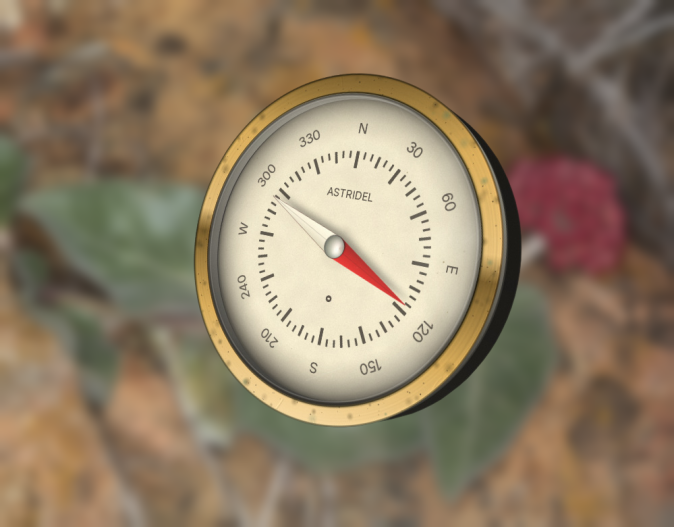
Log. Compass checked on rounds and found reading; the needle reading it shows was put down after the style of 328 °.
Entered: 115 °
